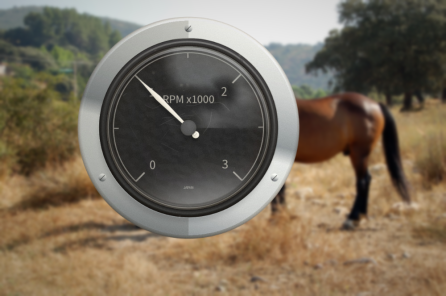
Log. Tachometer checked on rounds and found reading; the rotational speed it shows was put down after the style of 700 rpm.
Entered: 1000 rpm
